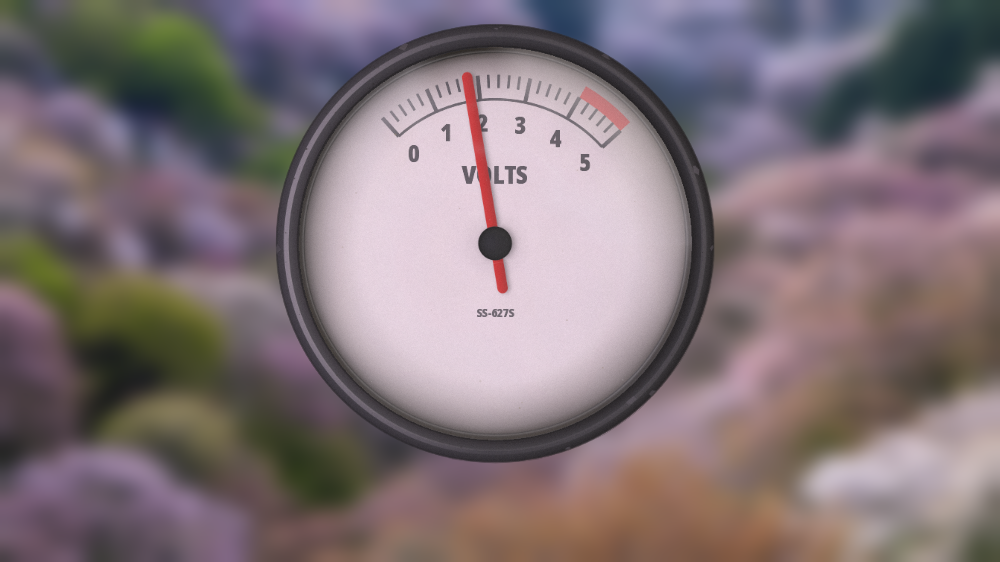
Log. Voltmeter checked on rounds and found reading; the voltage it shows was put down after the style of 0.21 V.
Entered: 1.8 V
